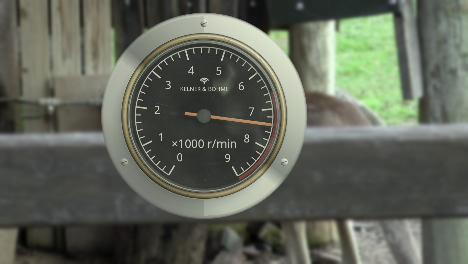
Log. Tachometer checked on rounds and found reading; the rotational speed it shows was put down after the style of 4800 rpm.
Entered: 7400 rpm
